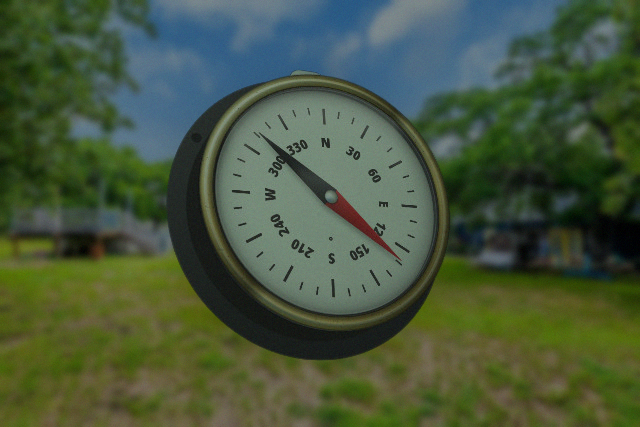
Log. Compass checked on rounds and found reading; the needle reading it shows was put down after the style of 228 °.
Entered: 130 °
